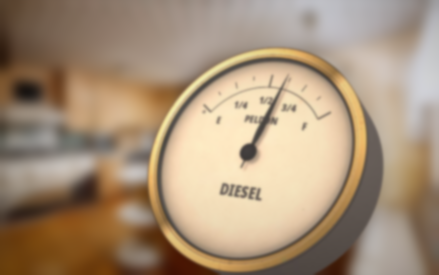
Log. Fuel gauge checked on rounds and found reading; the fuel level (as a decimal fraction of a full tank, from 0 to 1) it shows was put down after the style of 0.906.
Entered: 0.625
